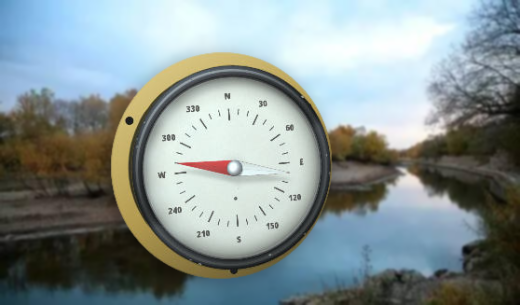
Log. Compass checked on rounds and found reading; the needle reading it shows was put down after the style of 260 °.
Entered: 280 °
